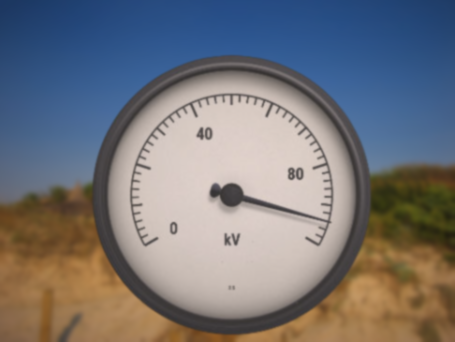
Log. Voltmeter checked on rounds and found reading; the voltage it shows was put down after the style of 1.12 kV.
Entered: 94 kV
